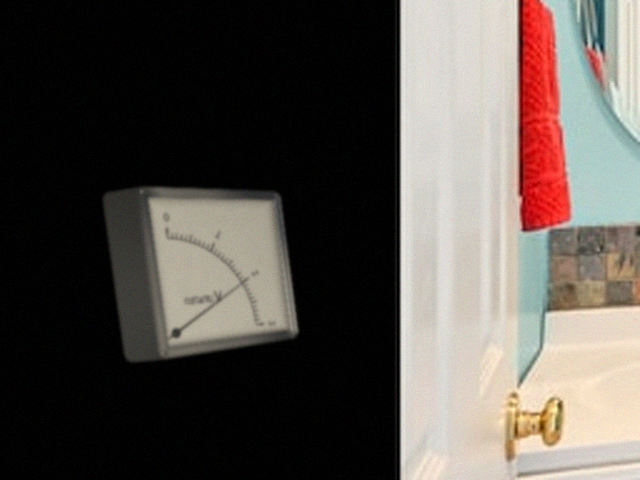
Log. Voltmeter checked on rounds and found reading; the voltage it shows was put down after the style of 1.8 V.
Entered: 2 V
